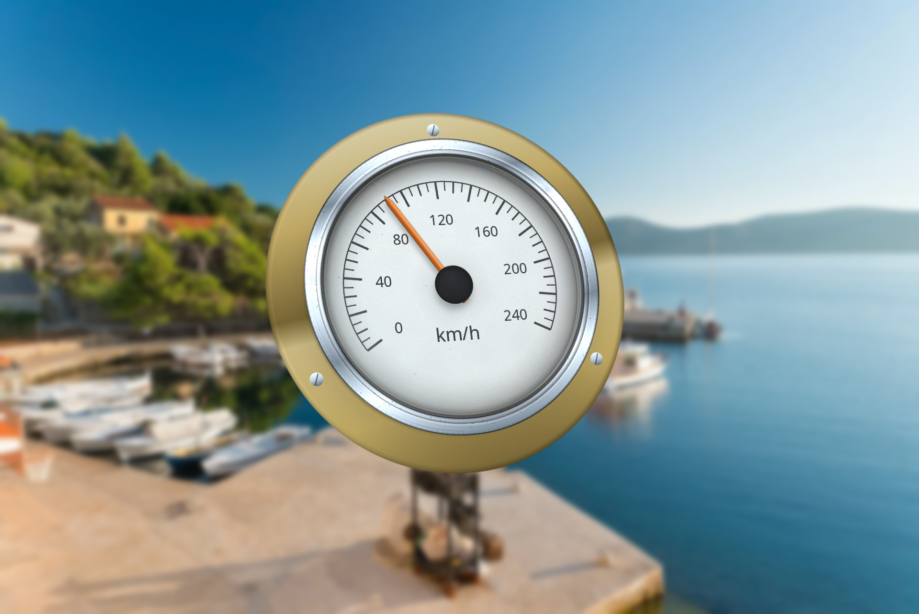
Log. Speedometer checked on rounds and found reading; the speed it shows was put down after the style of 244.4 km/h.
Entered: 90 km/h
